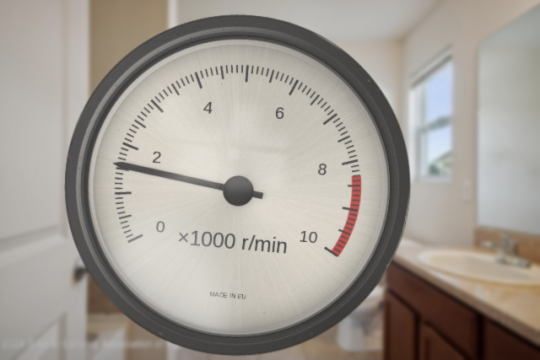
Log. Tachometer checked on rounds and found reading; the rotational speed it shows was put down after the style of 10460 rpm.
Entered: 1600 rpm
